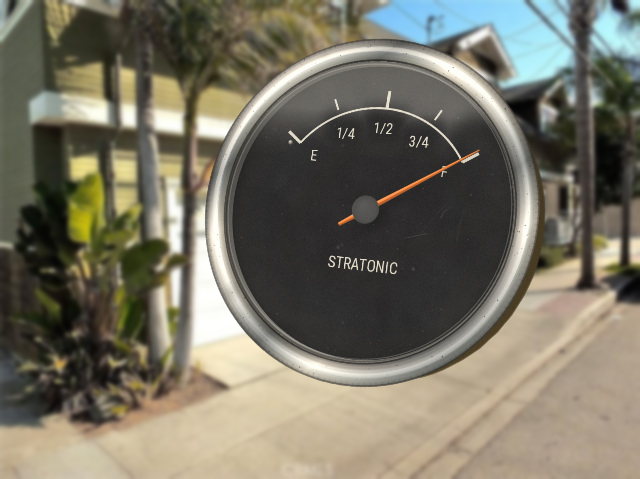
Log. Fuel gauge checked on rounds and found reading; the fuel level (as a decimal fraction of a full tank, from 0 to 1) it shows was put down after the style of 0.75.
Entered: 1
